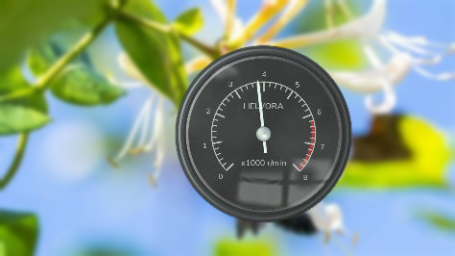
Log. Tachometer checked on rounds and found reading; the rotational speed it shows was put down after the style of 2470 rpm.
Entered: 3800 rpm
